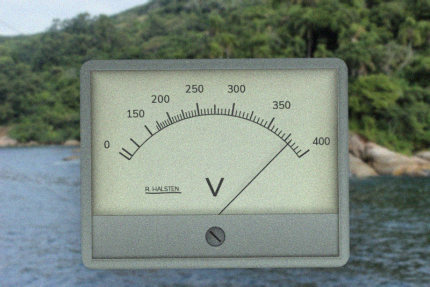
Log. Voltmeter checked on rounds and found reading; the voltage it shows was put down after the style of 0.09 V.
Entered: 380 V
